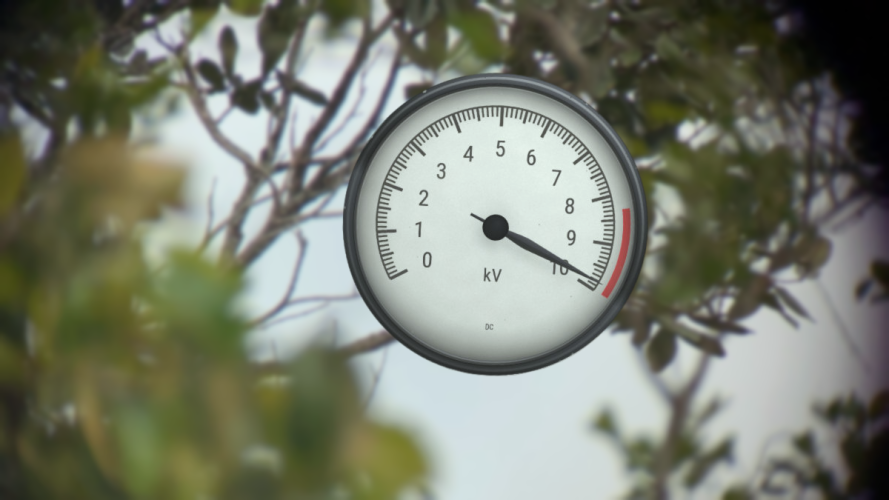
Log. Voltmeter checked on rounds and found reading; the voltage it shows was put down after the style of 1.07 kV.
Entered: 9.8 kV
